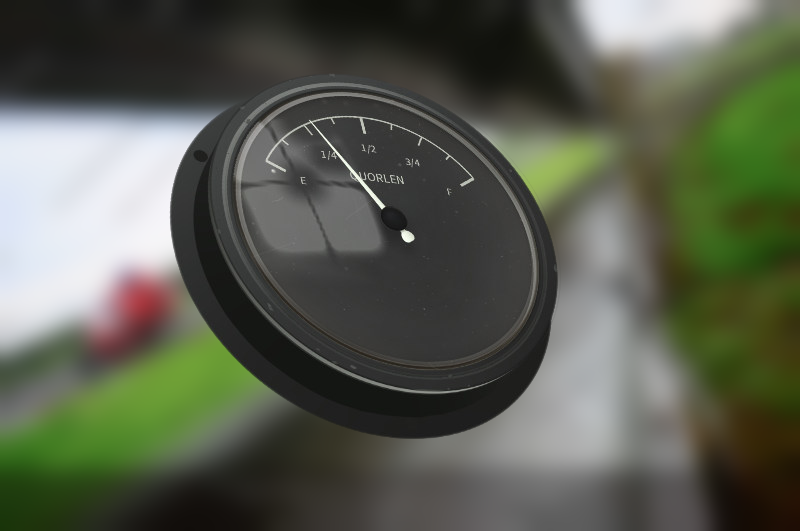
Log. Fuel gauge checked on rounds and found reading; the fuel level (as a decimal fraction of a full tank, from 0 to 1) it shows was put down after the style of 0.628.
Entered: 0.25
